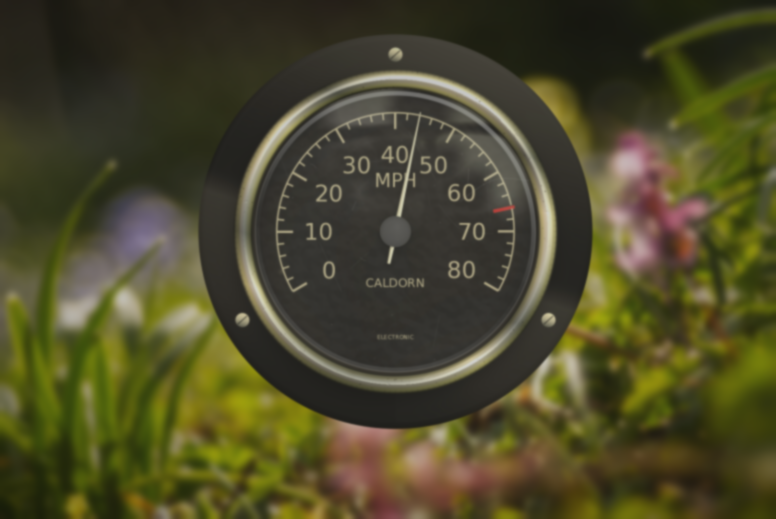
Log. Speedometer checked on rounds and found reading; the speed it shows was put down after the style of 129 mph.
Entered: 44 mph
